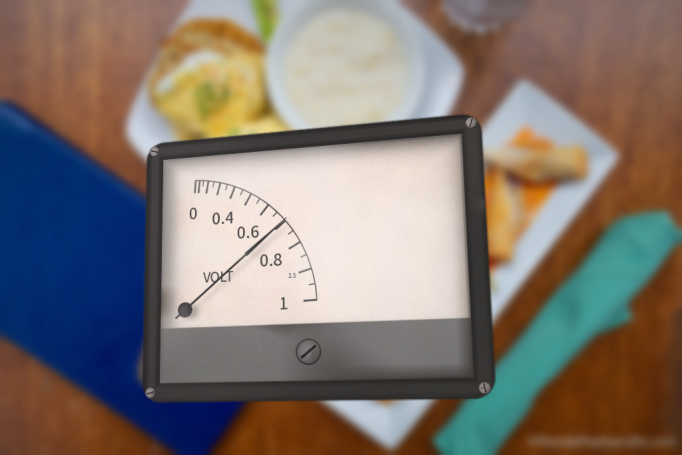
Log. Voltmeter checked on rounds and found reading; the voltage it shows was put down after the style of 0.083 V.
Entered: 0.7 V
